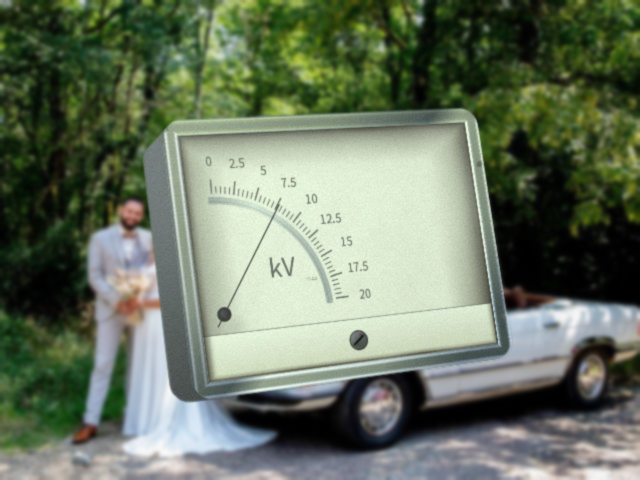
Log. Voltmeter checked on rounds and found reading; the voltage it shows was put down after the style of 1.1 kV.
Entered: 7.5 kV
